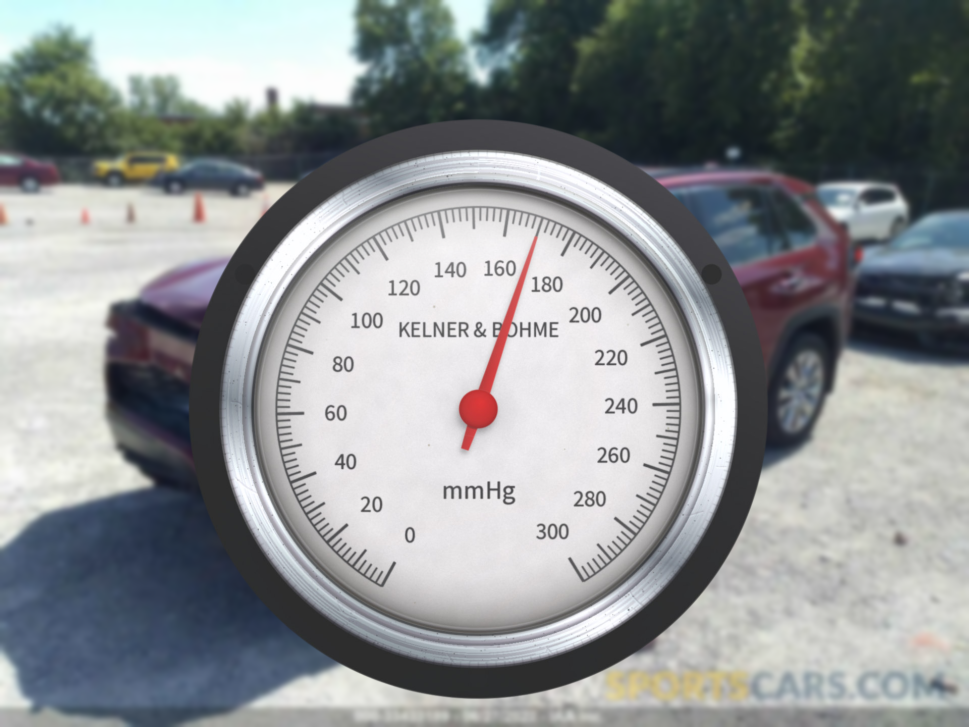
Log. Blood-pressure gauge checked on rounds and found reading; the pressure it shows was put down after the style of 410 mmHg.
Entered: 170 mmHg
